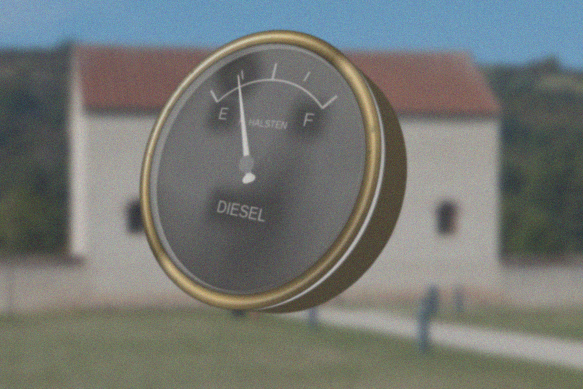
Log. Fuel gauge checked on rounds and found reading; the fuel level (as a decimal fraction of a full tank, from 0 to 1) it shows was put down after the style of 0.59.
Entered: 0.25
